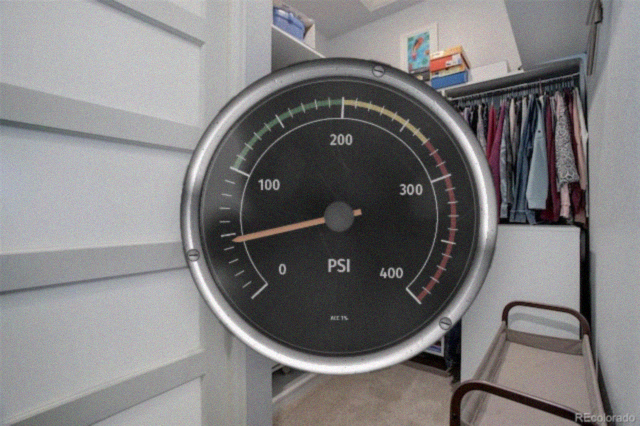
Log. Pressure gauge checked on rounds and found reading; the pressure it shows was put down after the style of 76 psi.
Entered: 45 psi
